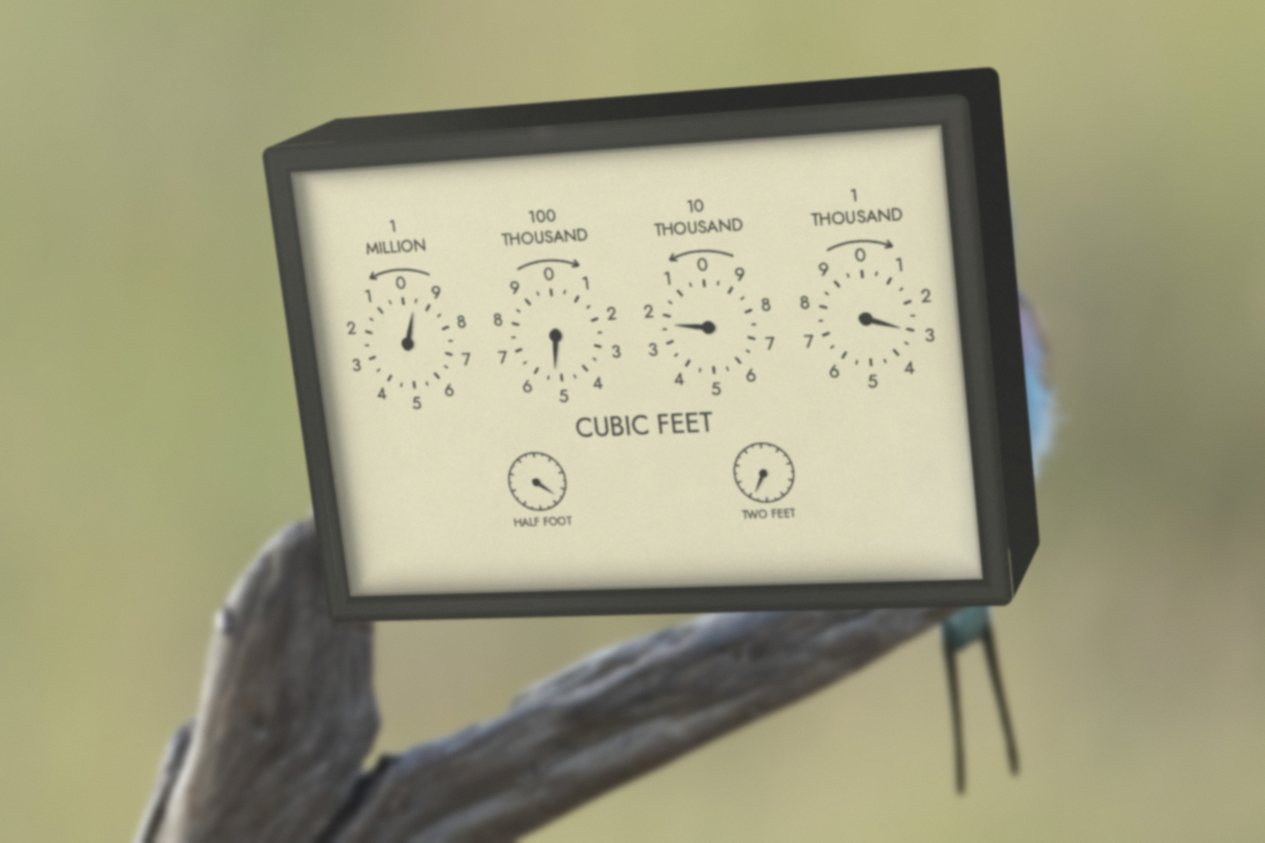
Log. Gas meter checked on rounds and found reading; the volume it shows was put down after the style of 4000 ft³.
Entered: 952300 ft³
